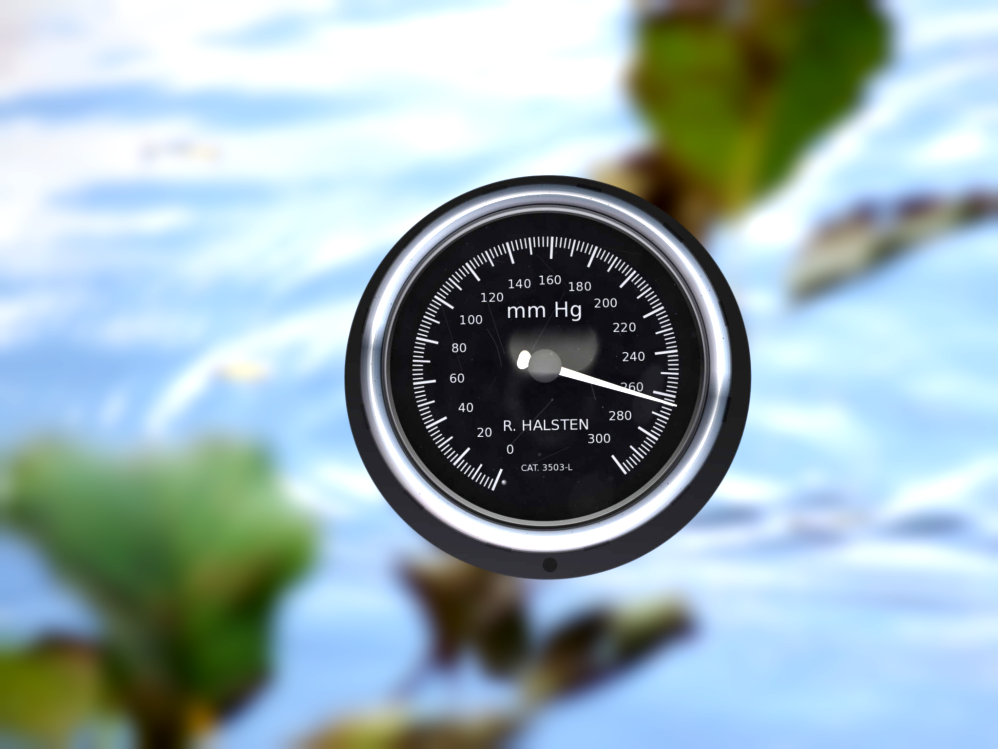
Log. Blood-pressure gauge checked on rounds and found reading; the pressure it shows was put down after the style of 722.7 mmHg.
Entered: 264 mmHg
